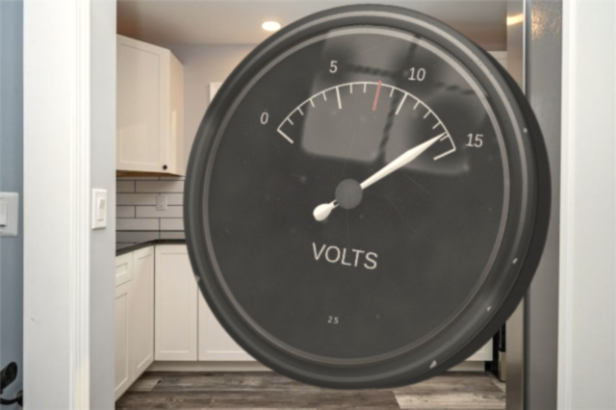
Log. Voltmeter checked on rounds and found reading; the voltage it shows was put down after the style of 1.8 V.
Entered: 14 V
